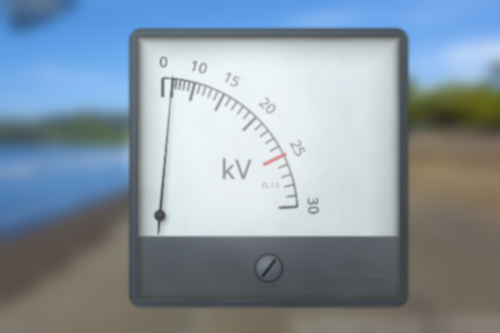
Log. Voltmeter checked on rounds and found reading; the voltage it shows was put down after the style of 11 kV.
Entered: 5 kV
